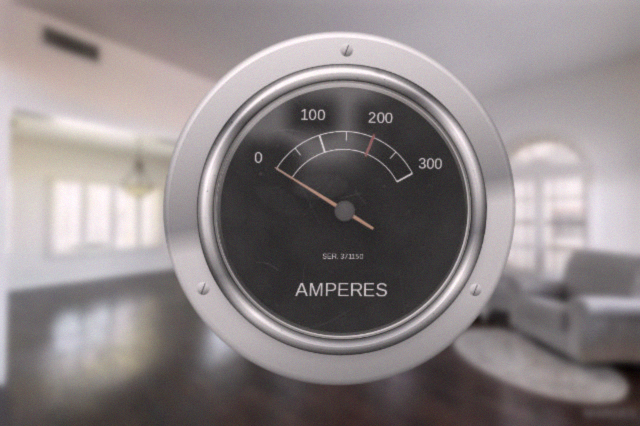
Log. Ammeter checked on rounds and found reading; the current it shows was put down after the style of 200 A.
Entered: 0 A
